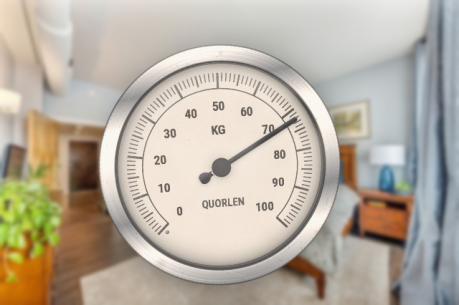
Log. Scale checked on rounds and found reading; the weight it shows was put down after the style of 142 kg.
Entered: 72 kg
